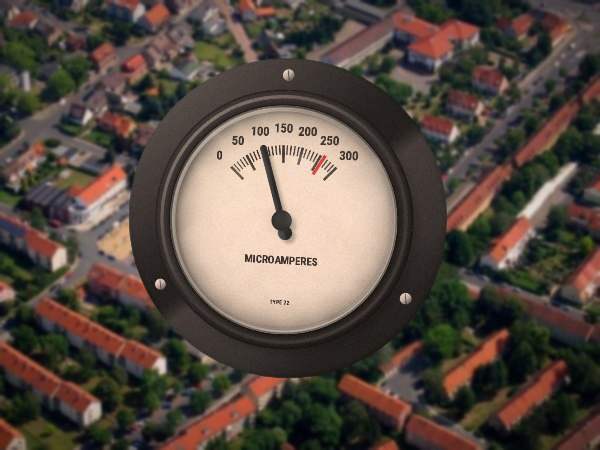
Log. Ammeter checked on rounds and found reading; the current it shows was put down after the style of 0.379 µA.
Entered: 100 µA
